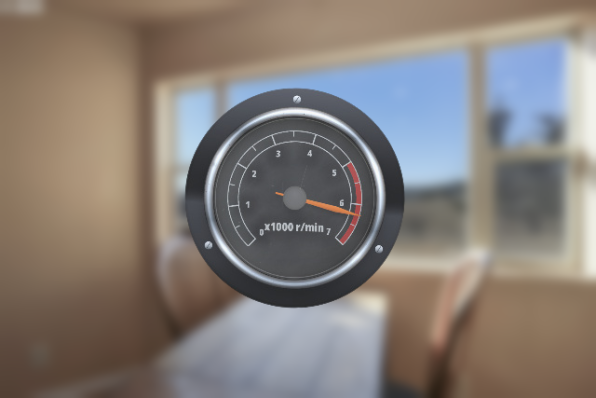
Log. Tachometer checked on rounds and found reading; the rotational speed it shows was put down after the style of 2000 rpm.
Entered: 6250 rpm
